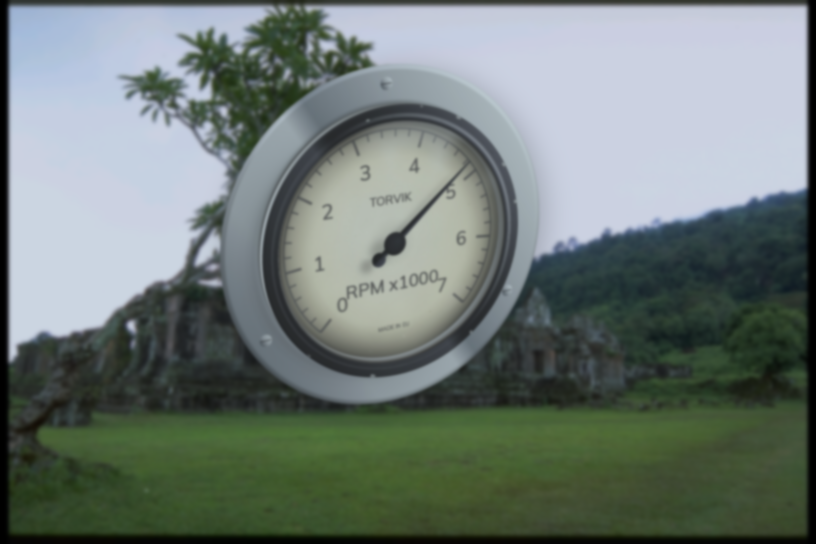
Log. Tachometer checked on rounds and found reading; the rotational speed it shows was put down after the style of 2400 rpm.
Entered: 4800 rpm
